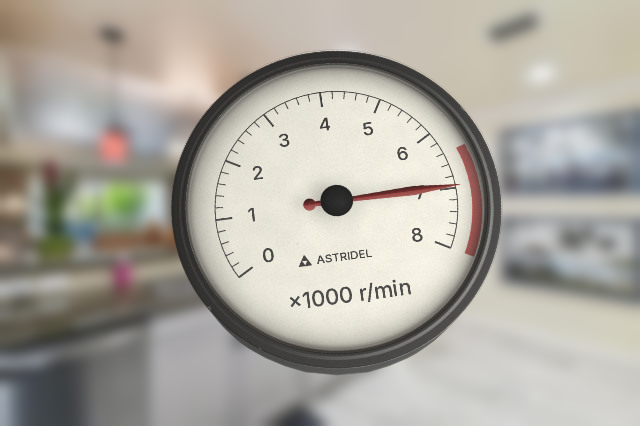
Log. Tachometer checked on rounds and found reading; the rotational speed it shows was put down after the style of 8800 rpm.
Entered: 7000 rpm
